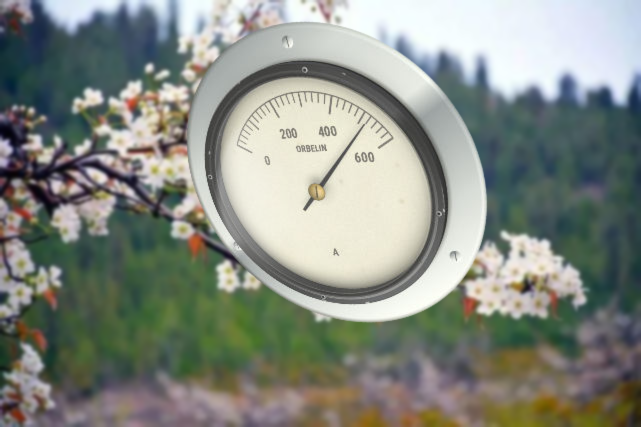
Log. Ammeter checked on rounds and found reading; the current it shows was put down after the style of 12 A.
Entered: 520 A
